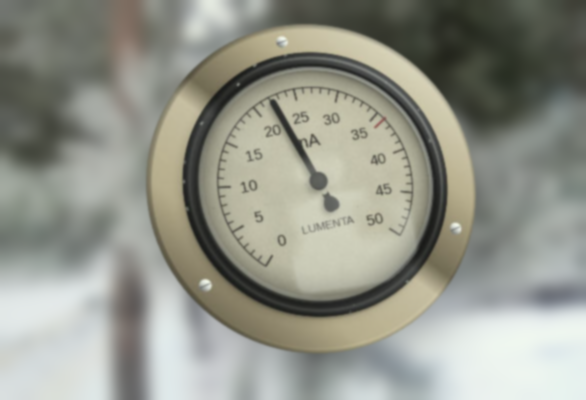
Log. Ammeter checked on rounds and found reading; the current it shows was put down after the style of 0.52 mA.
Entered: 22 mA
